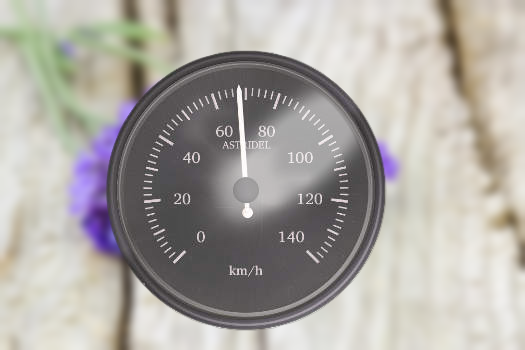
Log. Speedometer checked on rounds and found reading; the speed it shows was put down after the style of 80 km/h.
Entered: 68 km/h
